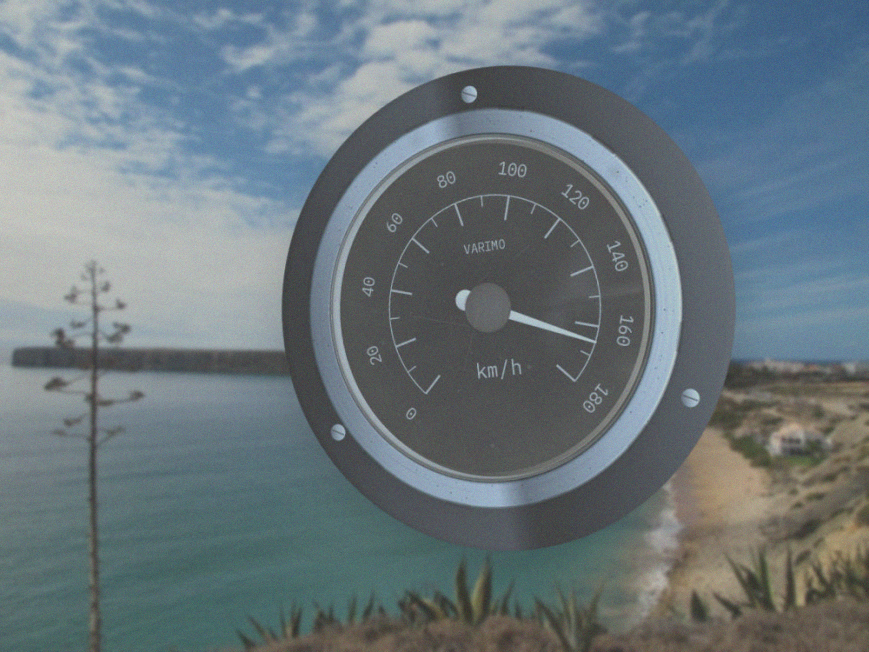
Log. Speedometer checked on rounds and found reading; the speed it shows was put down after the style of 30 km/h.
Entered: 165 km/h
